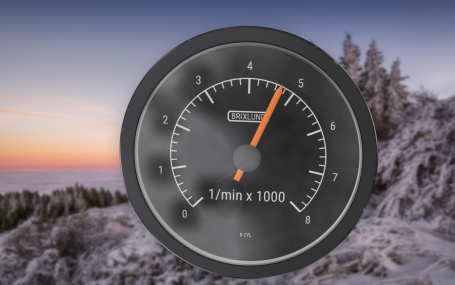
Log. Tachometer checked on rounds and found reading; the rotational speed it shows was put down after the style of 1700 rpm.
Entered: 4700 rpm
